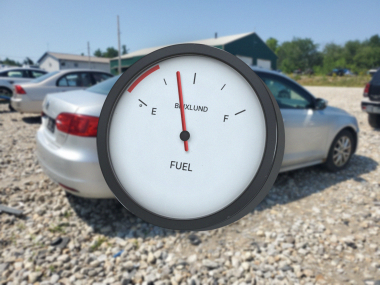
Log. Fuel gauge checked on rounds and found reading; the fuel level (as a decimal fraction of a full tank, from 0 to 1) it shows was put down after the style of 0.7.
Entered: 0.375
